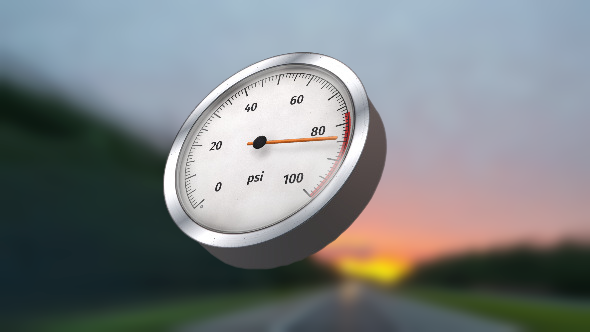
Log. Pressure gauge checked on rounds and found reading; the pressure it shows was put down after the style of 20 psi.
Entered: 85 psi
